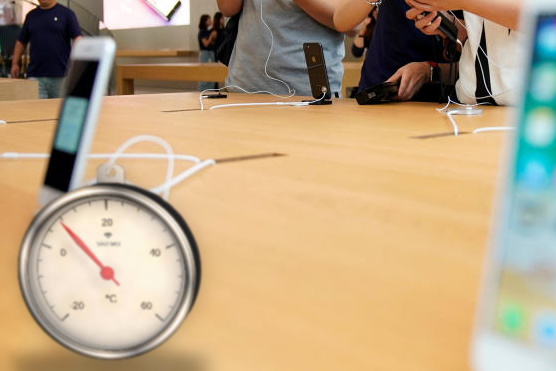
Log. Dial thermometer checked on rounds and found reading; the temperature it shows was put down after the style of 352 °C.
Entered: 8 °C
